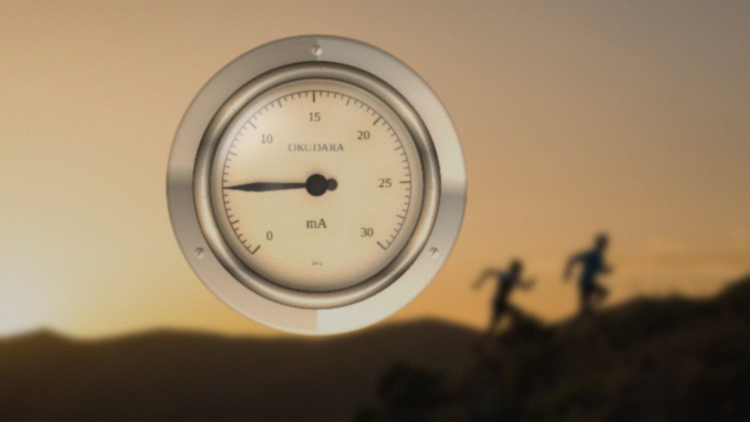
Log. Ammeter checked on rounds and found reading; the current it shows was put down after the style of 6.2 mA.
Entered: 5 mA
